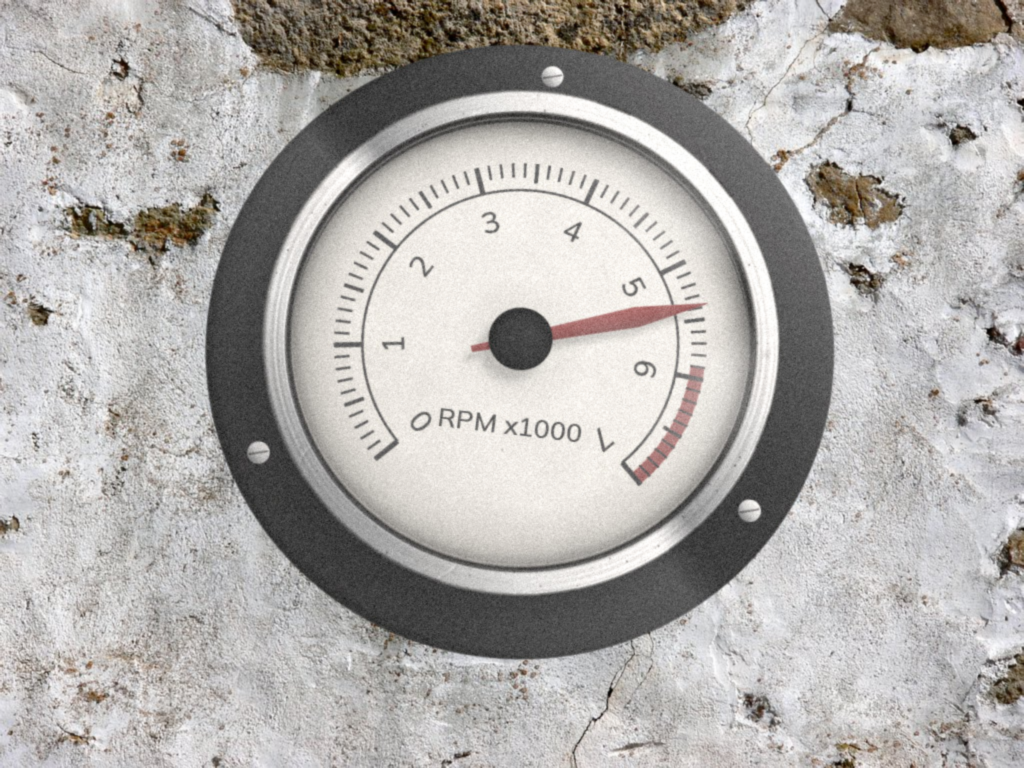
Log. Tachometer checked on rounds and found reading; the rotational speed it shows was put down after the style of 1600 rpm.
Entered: 5400 rpm
